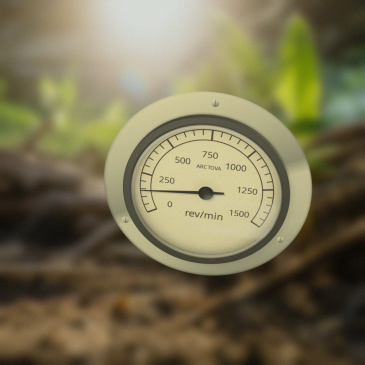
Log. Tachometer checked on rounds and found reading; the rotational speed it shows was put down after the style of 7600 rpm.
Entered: 150 rpm
